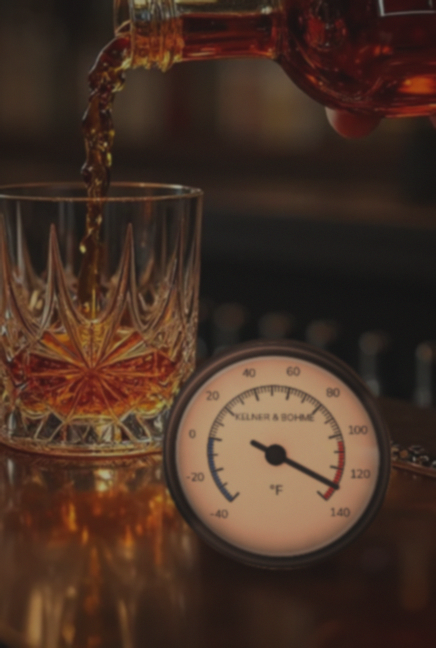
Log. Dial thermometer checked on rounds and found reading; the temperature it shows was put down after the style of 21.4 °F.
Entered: 130 °F
